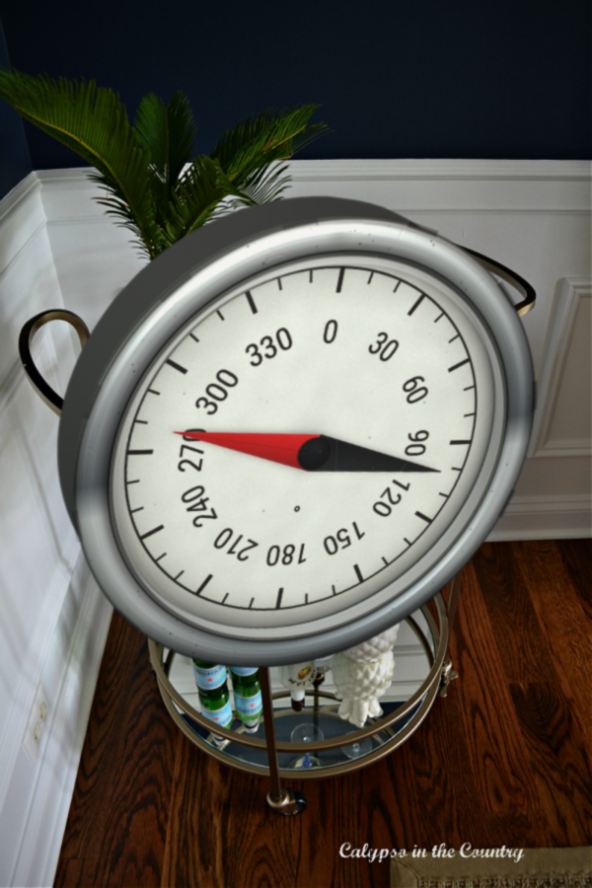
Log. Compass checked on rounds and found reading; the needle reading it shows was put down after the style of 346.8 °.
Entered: 280 °
